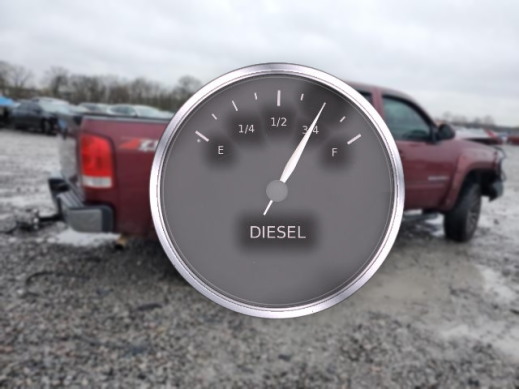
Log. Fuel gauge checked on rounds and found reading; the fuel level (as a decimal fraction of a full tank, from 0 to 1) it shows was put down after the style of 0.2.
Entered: 0.75
